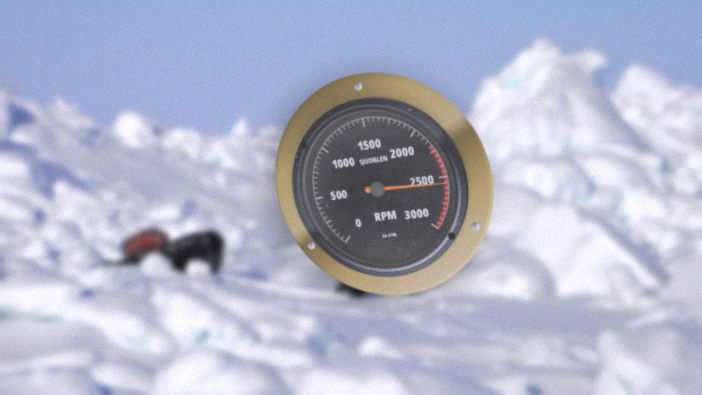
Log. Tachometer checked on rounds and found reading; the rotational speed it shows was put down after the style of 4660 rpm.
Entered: 2550 rpm
